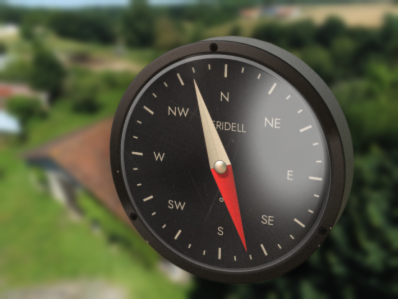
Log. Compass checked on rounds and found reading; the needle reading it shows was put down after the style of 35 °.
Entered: 160 °
